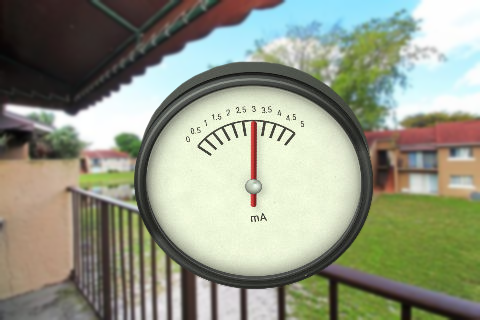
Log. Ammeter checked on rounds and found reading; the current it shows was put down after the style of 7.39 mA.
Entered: 3 mA
